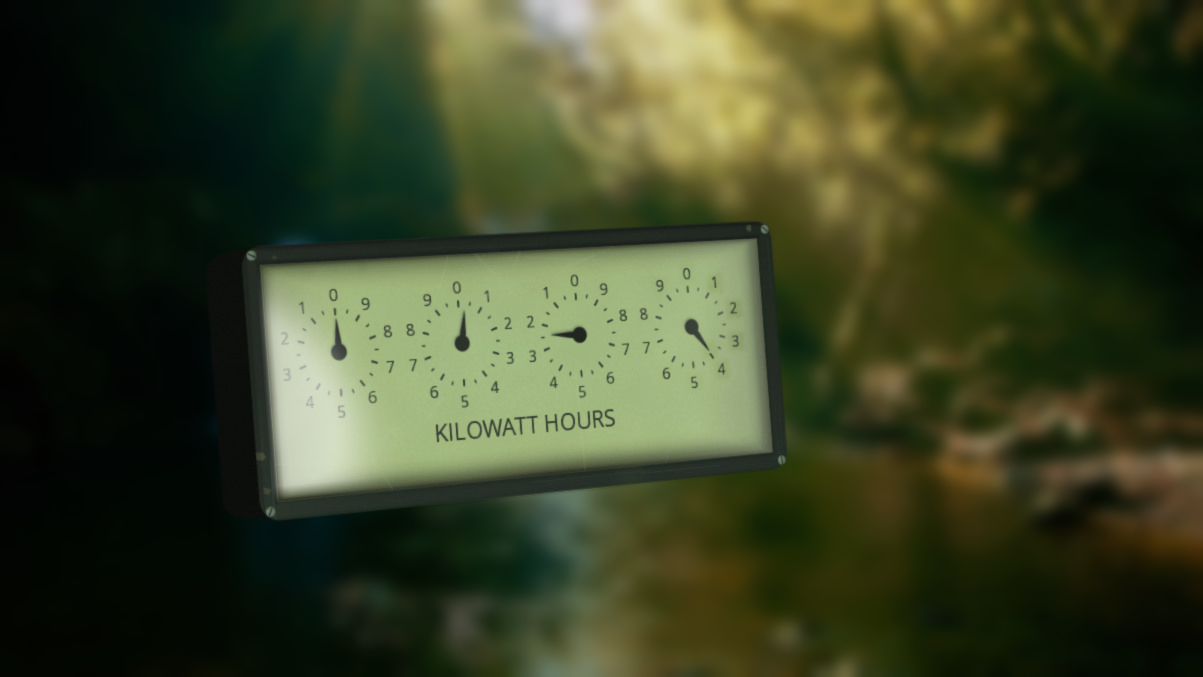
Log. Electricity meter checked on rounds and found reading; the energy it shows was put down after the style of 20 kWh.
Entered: 24 kWh
